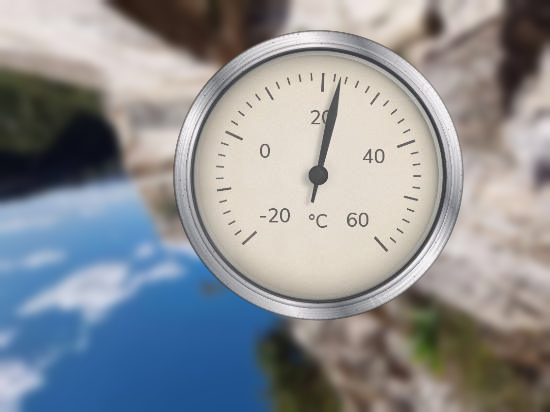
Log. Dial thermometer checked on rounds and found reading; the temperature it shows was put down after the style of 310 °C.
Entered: 23 °C
